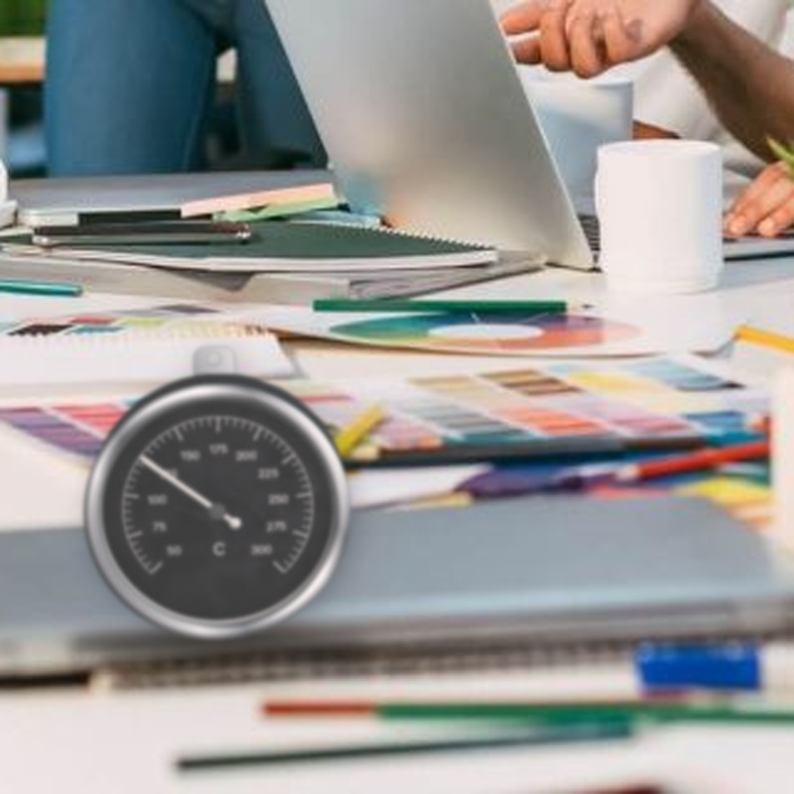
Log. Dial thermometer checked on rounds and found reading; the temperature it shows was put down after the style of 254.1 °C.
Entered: 125 °C
